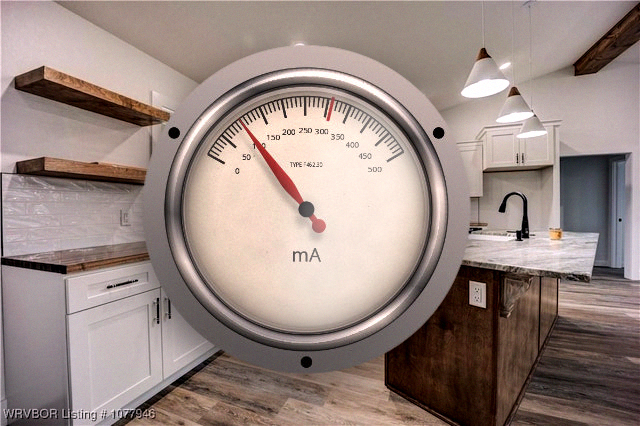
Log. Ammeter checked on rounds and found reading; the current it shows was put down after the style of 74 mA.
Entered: 100 mA
